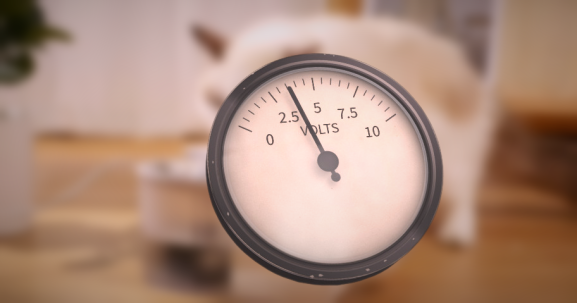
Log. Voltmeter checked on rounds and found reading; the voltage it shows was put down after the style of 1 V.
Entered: 3.5 V
